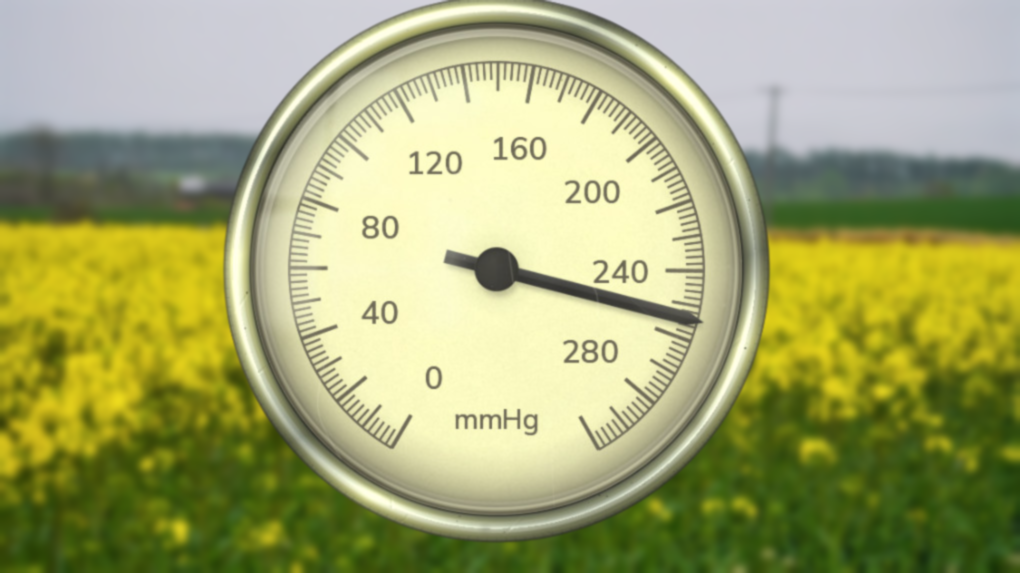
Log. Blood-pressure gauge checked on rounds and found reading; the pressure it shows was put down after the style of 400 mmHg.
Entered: 254 mmHg
